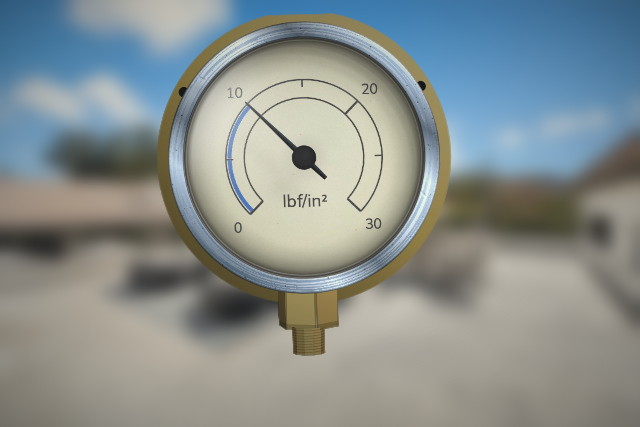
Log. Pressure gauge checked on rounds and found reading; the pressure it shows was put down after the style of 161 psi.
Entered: 10 psi
